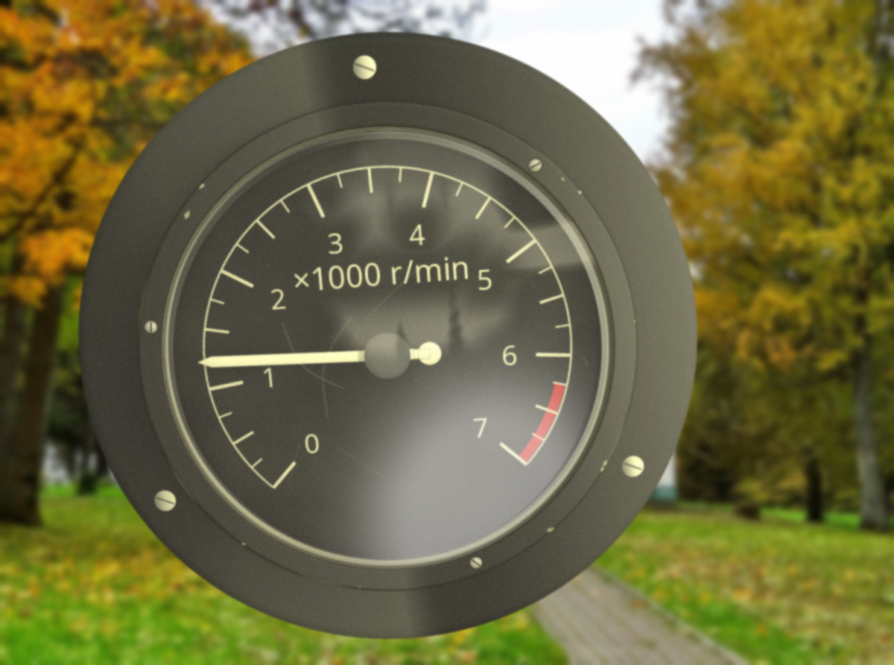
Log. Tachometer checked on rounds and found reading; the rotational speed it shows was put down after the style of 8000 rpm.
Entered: 1250 rpm
